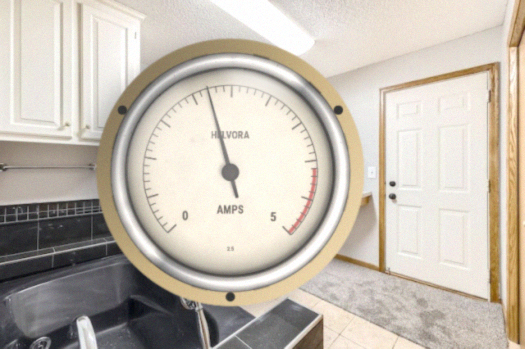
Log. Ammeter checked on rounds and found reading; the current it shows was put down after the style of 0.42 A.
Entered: 2.2 A
